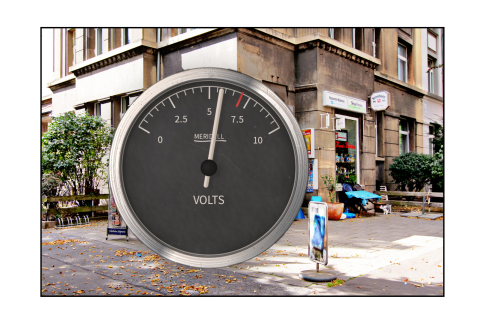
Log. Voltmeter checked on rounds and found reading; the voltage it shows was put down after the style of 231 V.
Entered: 5.75 V
